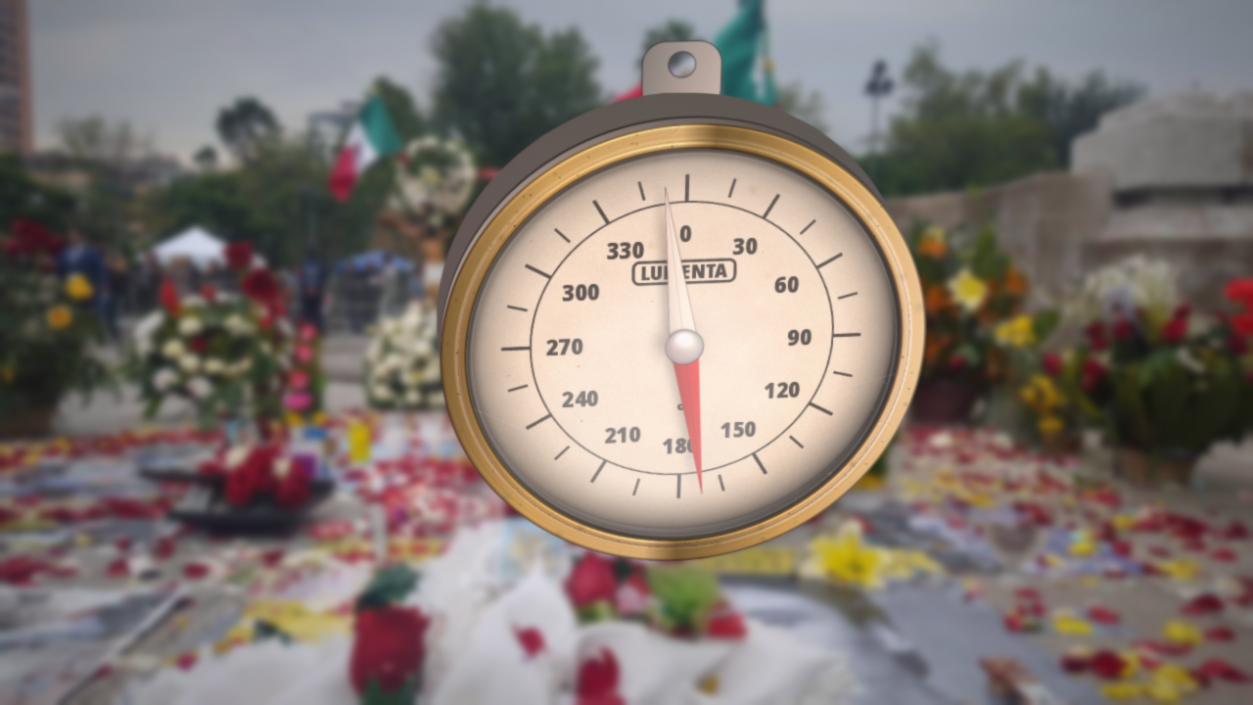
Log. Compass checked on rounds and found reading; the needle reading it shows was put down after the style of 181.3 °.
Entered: 172.5 °
